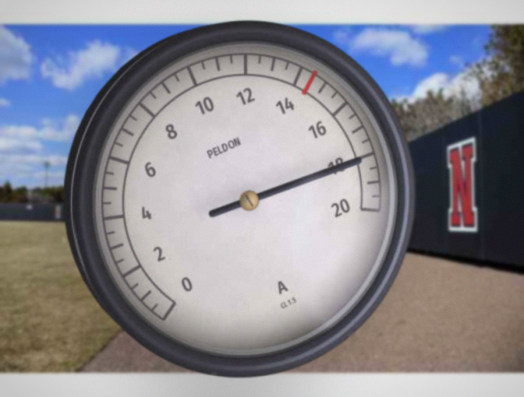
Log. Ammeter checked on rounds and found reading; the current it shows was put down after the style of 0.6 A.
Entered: 18 A
